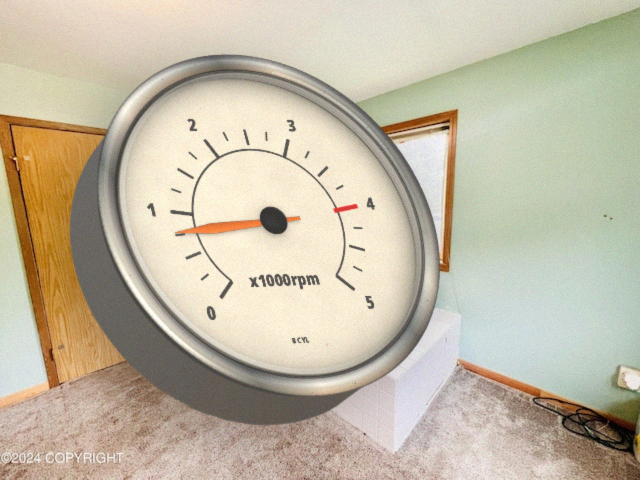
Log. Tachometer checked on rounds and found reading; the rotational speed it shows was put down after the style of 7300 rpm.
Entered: 750 rpm
